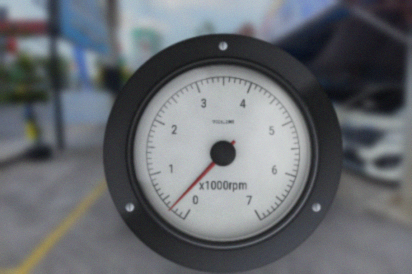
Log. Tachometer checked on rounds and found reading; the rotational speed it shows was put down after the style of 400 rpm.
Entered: 300 rpm
